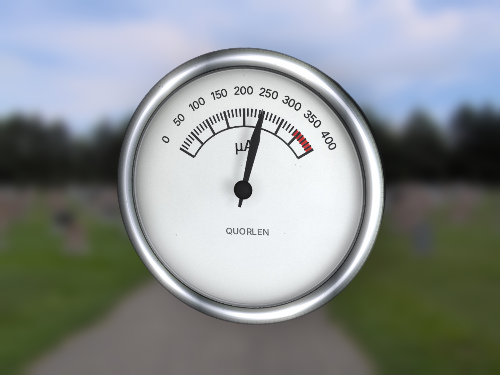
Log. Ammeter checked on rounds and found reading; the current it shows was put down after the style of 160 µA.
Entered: 250 µA
